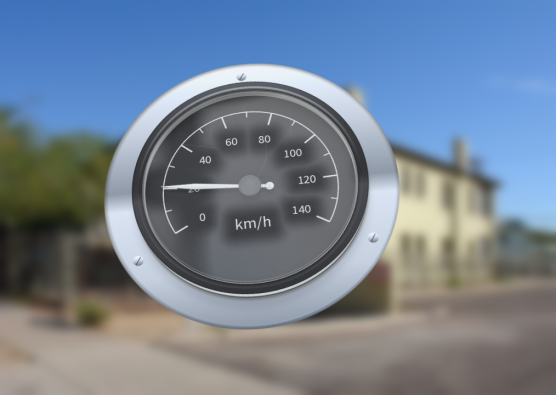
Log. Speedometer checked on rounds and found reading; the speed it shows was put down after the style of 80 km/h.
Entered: 20 km/h
